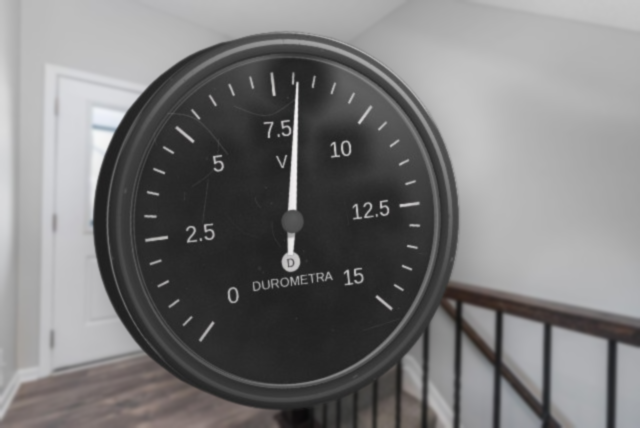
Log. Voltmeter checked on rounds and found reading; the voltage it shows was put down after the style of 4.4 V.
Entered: 8 V
